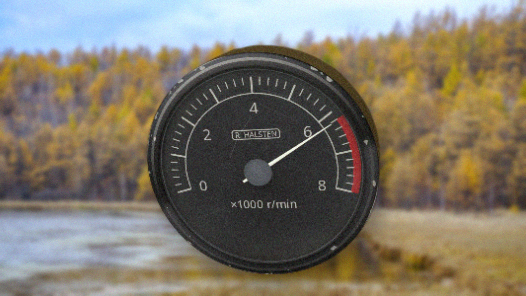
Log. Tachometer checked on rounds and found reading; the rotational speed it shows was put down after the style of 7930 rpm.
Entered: 6200 rpm
